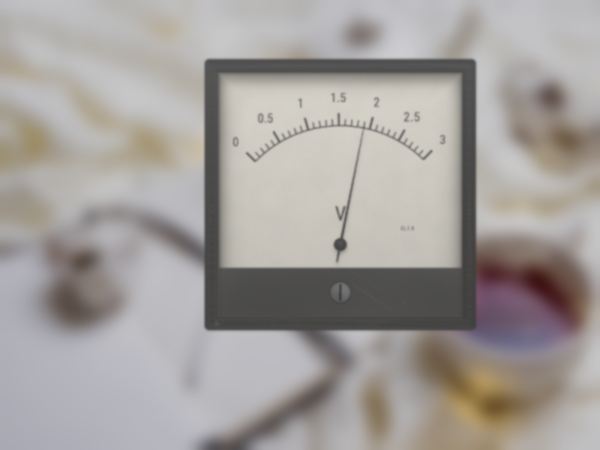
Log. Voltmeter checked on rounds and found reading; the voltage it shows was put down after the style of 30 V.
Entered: 1.9 V
